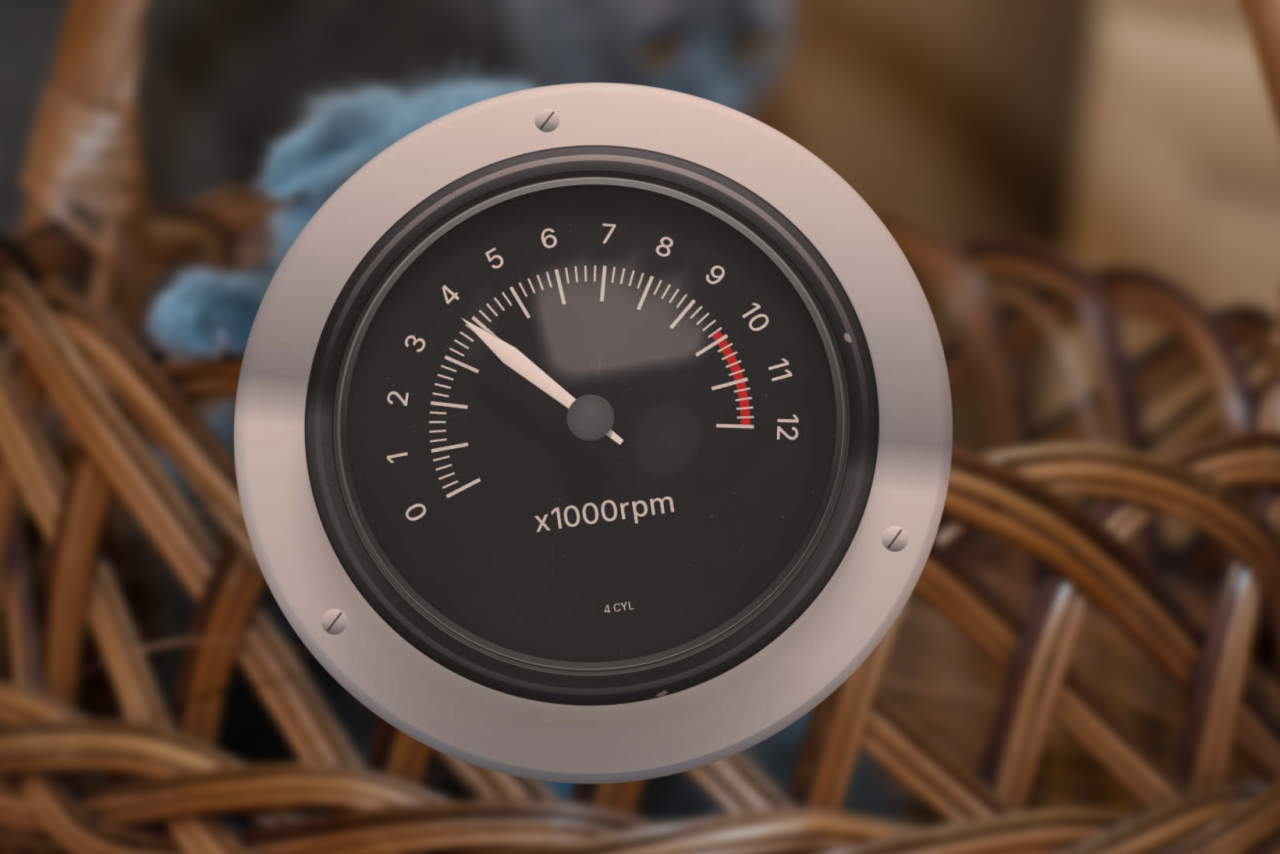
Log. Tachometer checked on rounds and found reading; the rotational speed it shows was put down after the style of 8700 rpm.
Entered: 3800 rpm
